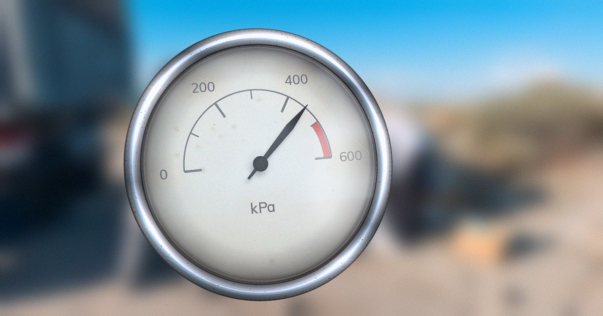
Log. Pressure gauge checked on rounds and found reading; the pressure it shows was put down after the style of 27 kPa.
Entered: 450 kPa
